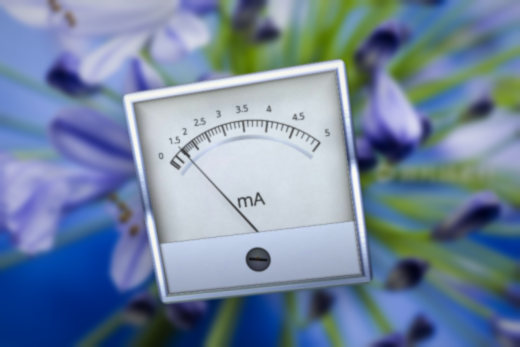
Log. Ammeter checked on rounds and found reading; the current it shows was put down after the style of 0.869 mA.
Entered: 1.5 mA
